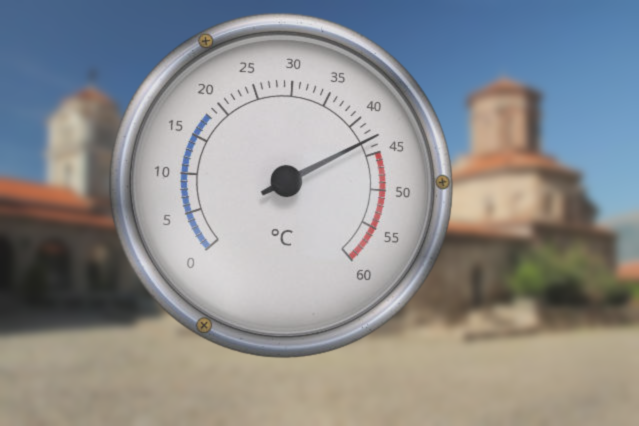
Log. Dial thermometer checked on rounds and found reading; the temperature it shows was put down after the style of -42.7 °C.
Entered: 43 °C
